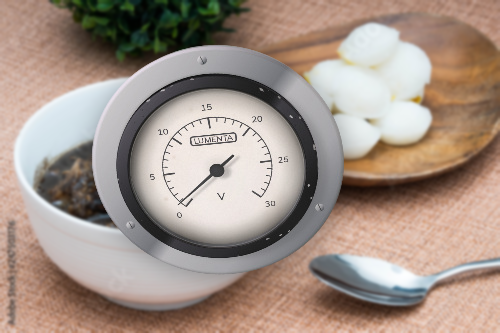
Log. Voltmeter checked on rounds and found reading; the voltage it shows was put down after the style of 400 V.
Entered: 1 V
